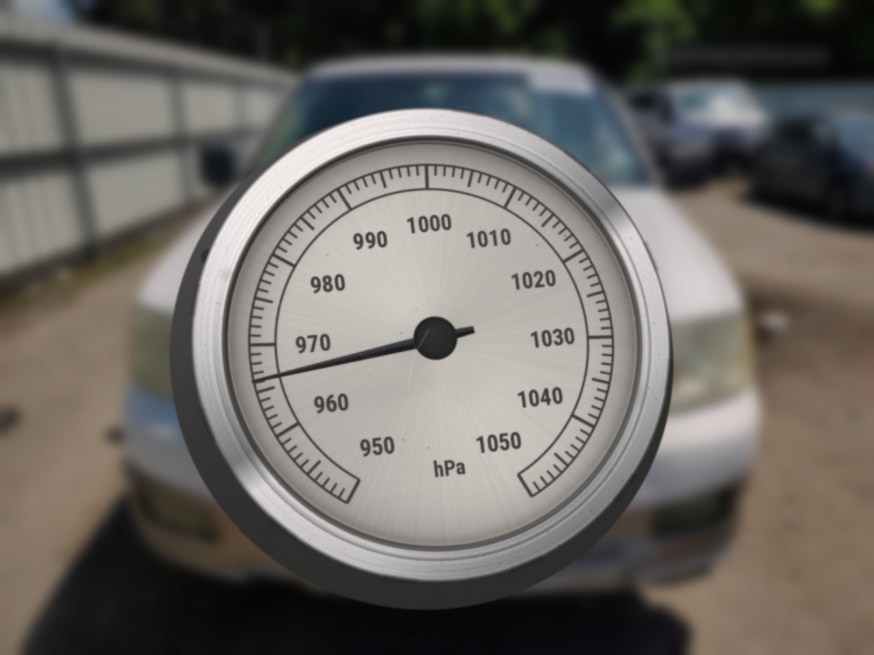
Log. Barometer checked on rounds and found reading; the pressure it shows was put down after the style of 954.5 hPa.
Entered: 966 hPa
